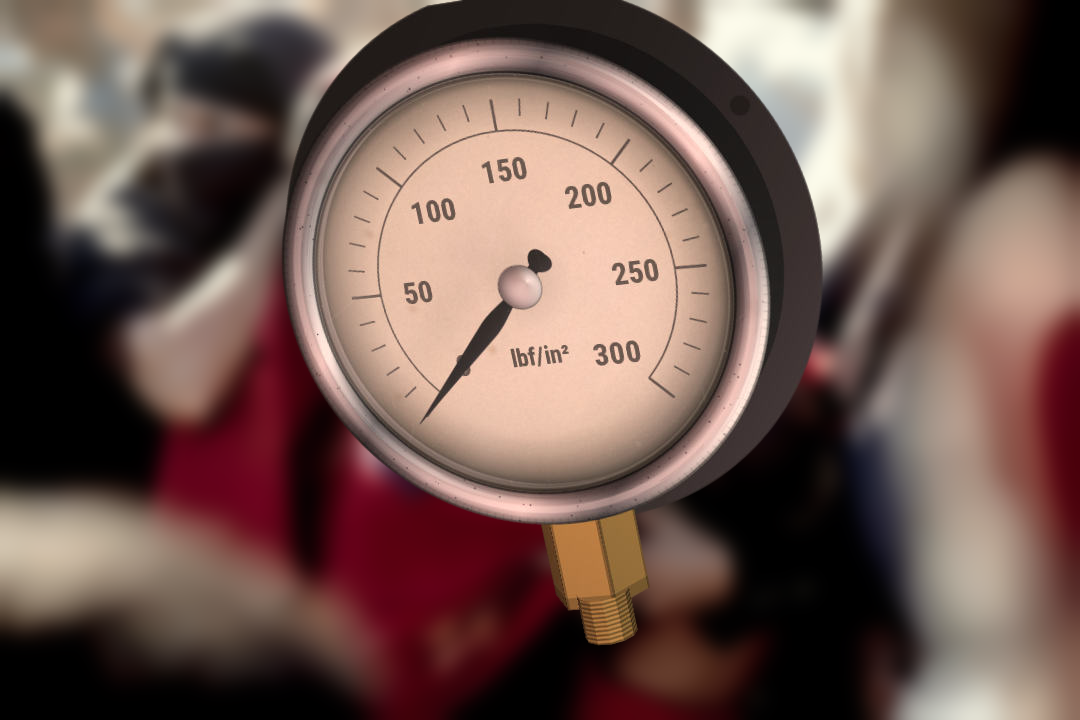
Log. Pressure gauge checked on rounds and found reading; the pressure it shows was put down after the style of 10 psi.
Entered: 0 psi
